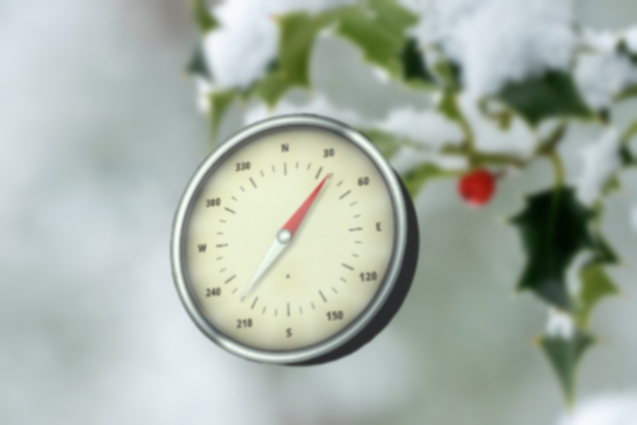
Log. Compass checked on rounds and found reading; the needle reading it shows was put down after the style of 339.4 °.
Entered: 40 °
